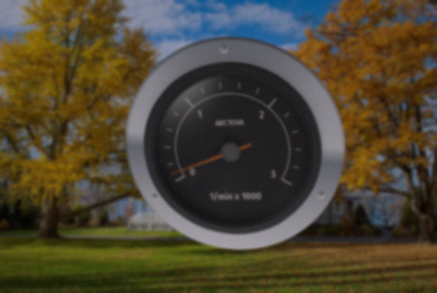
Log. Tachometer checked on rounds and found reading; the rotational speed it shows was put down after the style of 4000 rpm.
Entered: 100 rpm
